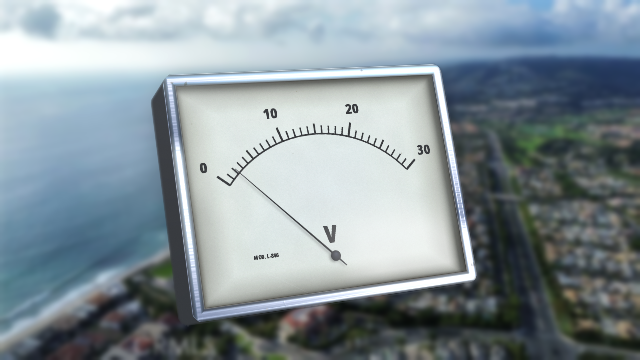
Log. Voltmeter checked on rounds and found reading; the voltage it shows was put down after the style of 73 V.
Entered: 2 V
